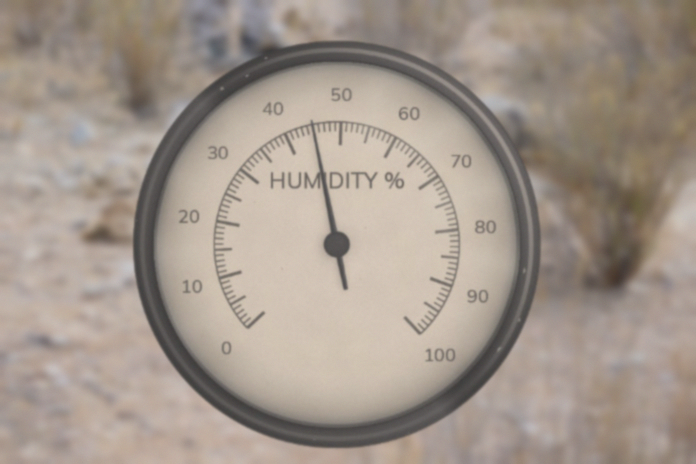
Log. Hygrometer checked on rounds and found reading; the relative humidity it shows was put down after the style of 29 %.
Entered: 45 %
